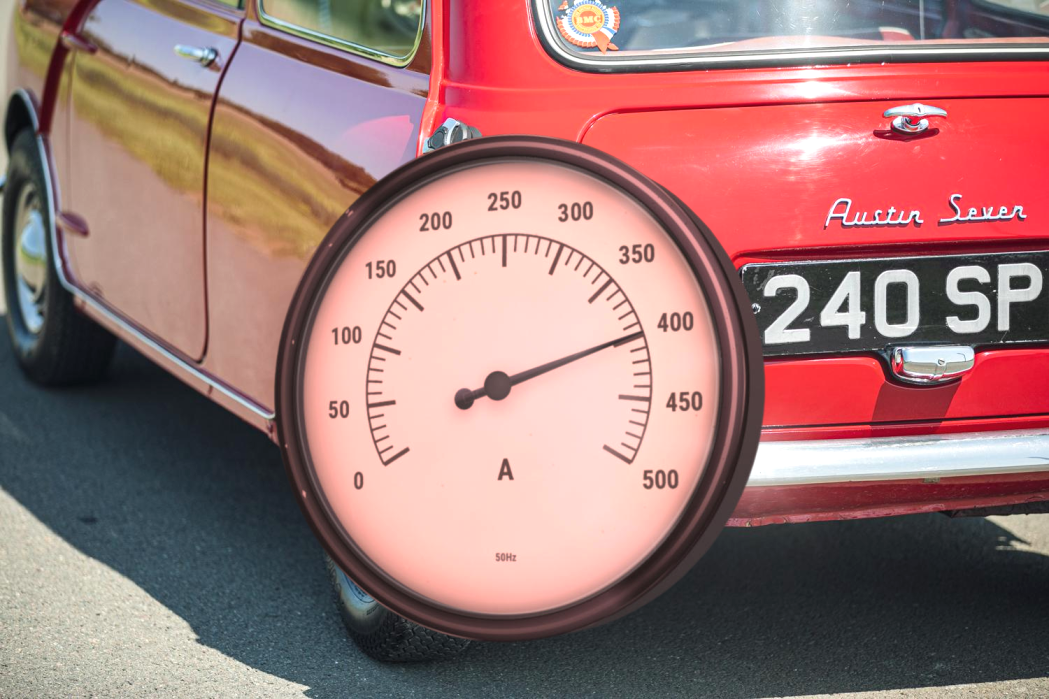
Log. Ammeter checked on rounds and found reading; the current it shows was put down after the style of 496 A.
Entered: 400 A
